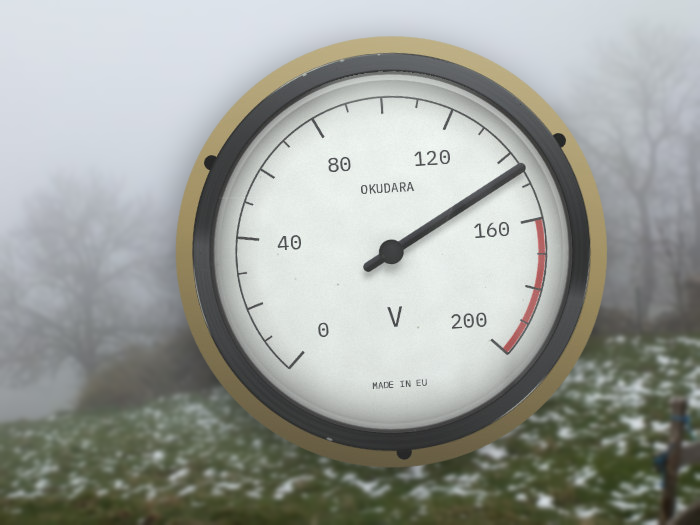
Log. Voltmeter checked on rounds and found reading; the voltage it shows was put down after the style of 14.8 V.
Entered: 145 V
